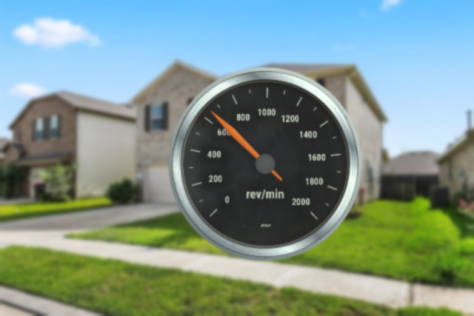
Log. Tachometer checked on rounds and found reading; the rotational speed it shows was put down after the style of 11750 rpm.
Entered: 650 rpm
